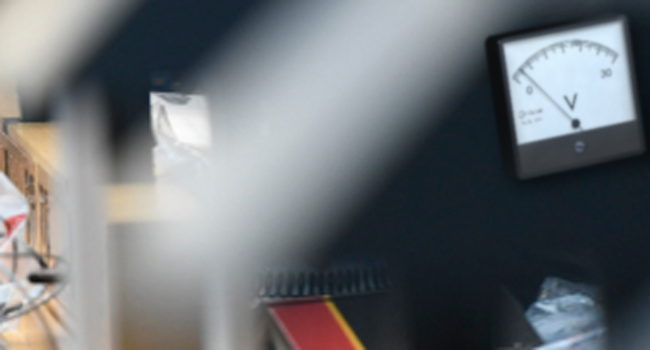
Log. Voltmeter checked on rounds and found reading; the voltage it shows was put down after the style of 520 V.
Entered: 2.5 V
